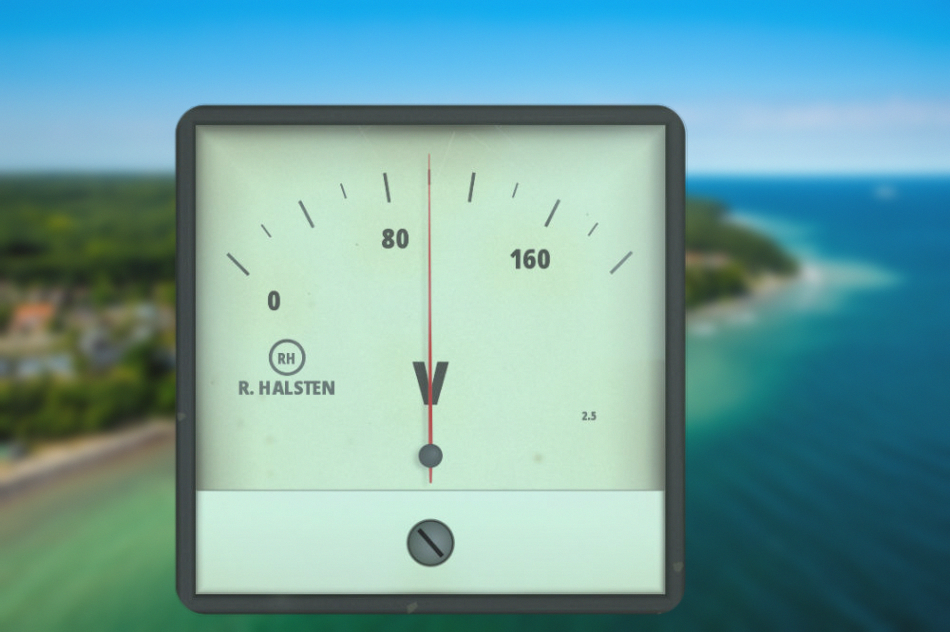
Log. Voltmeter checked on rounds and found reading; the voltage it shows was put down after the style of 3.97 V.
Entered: 100 V
